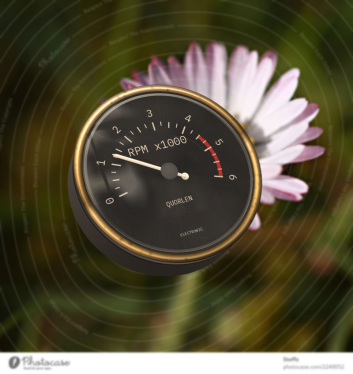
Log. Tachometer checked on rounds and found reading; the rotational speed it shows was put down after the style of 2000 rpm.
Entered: 1250 rpm
